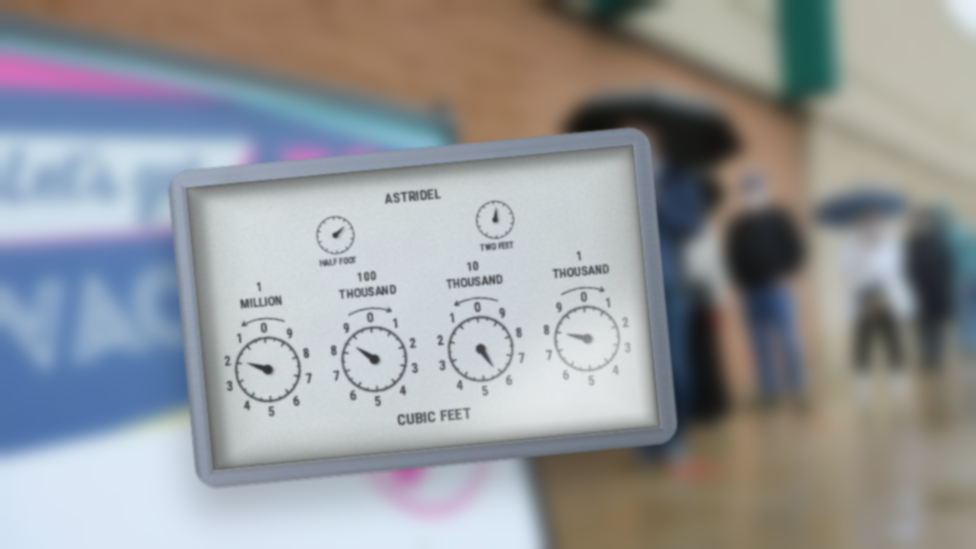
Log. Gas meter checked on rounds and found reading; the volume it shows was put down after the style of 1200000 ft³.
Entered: 185800 ft³
